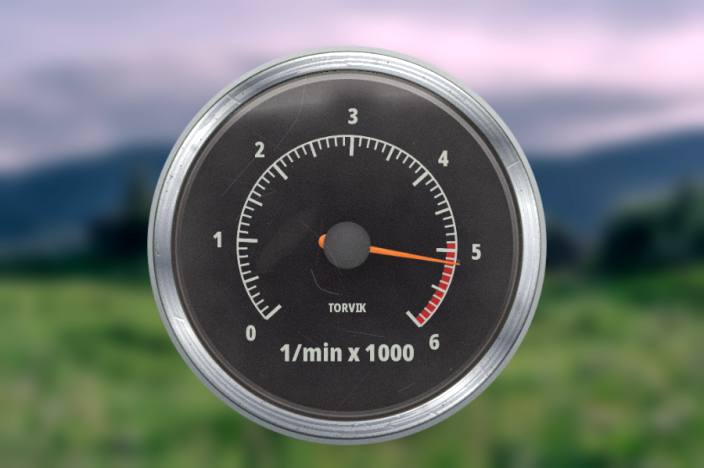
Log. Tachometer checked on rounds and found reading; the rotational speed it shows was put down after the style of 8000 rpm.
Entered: 5150 rpm
